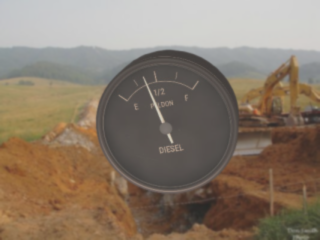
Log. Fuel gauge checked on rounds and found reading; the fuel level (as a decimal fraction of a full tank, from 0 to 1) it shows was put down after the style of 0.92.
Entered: 0.375
